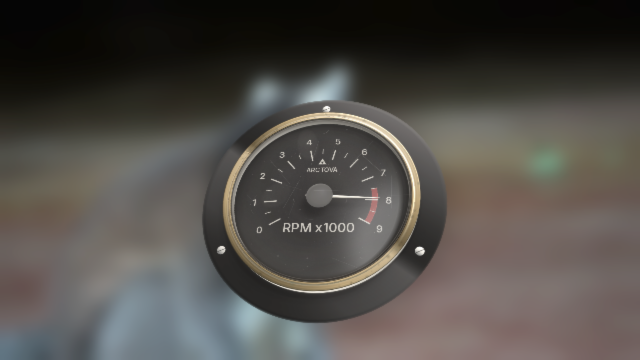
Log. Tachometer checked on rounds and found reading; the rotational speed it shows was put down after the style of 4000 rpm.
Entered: 8000 rpm
